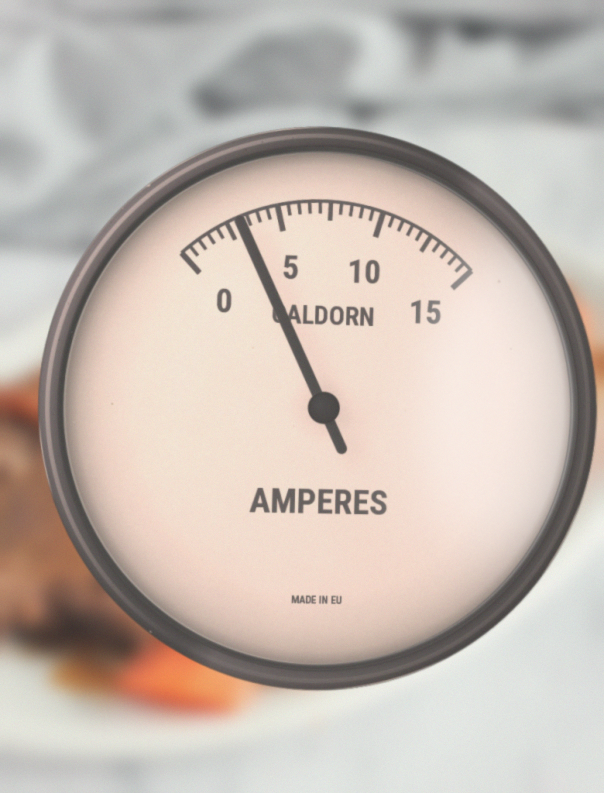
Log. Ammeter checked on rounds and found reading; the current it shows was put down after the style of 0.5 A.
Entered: 3 A
